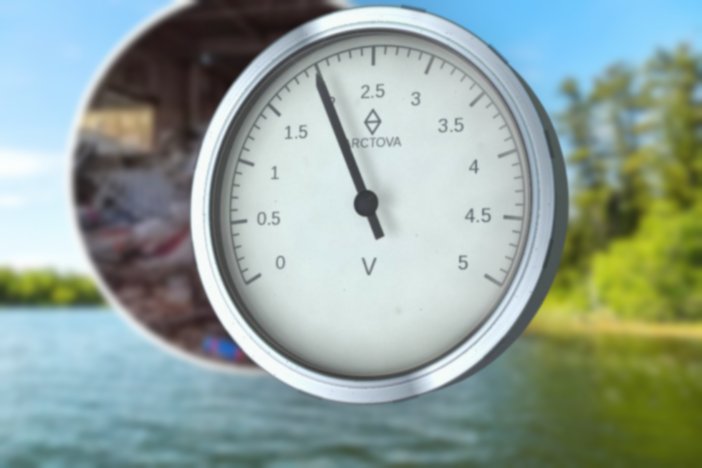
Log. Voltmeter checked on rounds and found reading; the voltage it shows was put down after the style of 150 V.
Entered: 2 V
